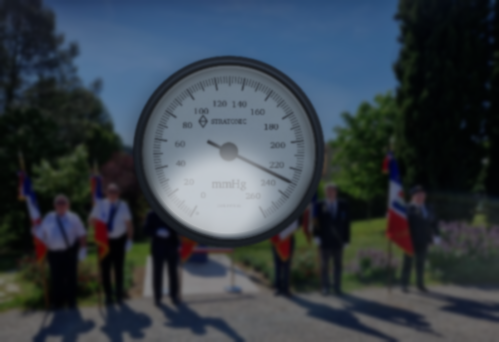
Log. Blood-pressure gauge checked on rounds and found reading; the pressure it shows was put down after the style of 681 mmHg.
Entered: 230 mmHg
